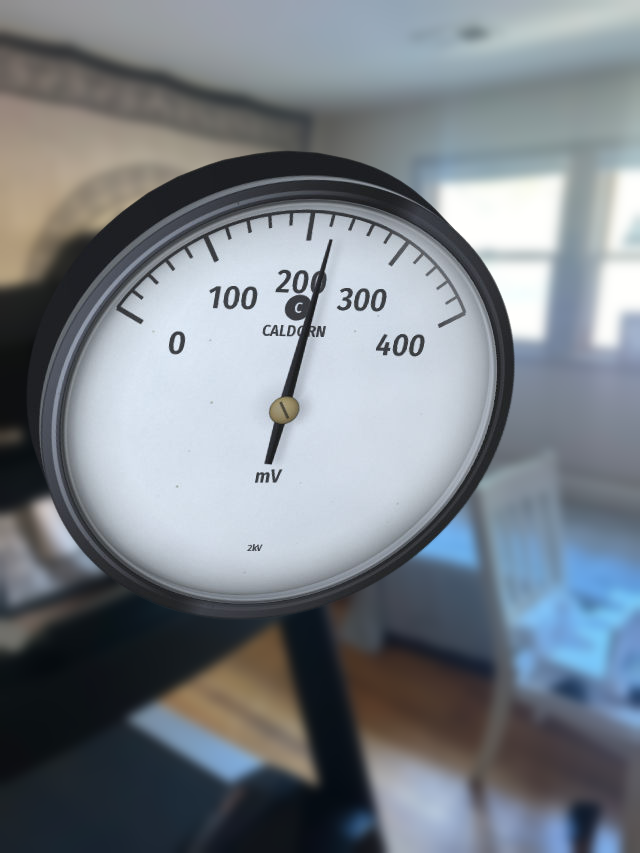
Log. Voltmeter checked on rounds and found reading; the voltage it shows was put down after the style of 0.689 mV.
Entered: 220 mV
